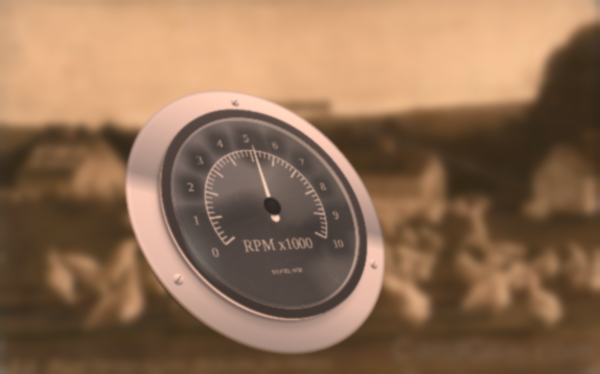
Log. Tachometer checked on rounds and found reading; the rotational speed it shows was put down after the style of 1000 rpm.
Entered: 5000 rpm
